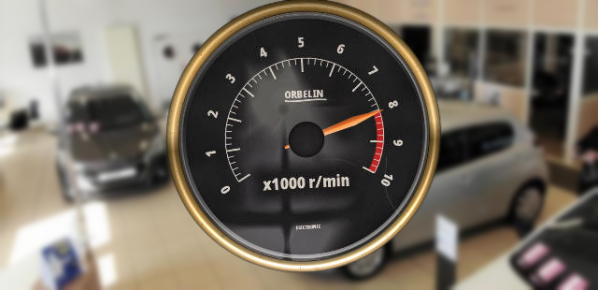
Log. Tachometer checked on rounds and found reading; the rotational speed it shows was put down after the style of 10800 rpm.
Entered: 8000 rpm
